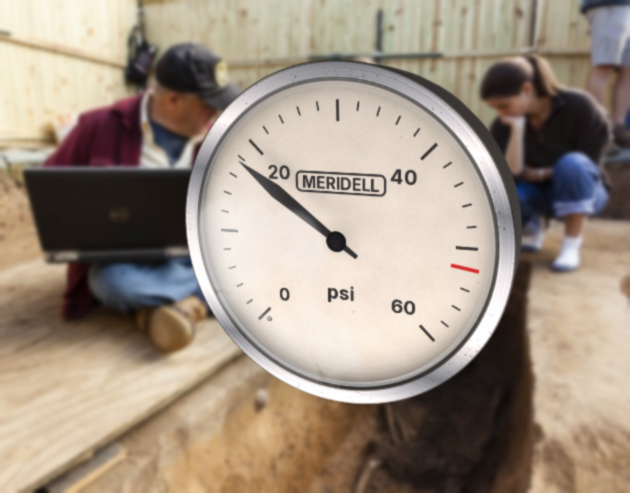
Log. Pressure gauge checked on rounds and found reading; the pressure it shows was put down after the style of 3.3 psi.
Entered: 18 psi
